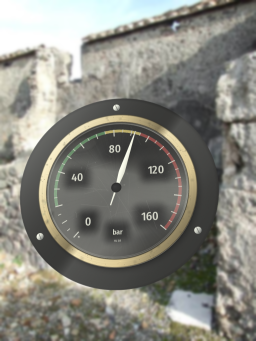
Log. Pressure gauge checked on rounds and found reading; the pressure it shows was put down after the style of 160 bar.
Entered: 92.5 bar
